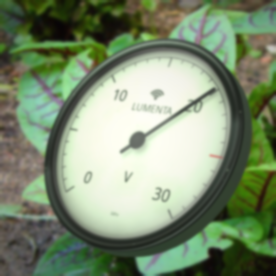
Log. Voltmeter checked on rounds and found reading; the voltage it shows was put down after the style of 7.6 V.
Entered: 20 V
